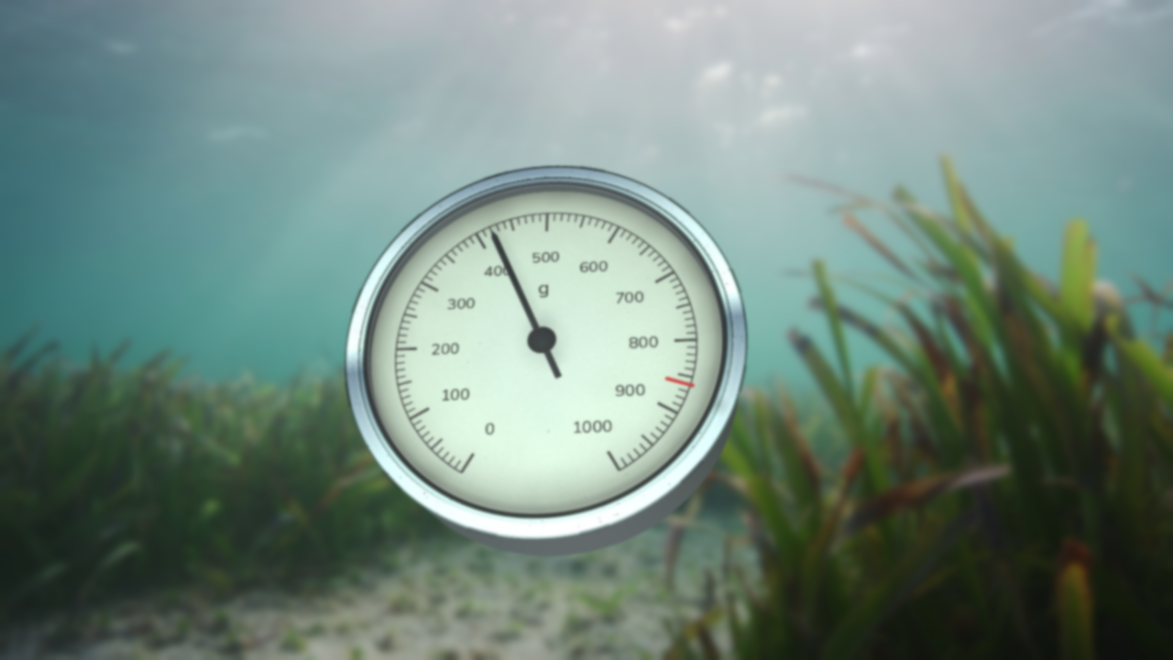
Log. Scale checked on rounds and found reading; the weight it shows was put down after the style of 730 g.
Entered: 420 g
